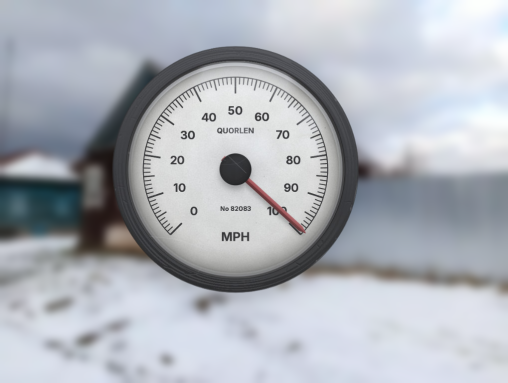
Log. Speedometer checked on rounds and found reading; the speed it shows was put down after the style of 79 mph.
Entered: 99 mph
